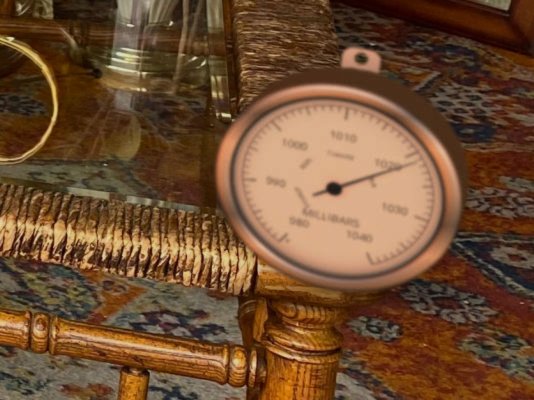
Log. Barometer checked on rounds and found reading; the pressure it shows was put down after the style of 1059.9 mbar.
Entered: 1021 mbar
